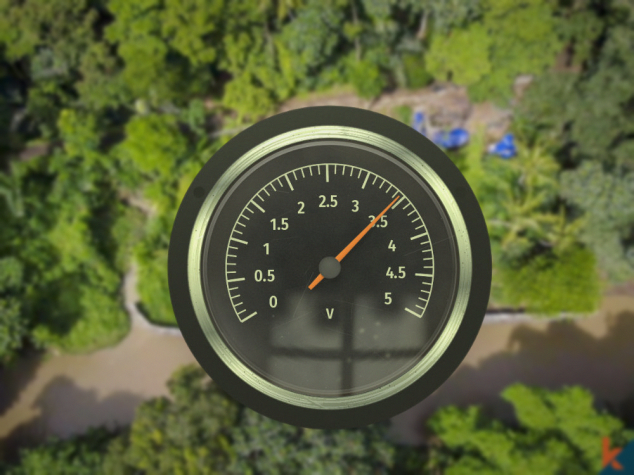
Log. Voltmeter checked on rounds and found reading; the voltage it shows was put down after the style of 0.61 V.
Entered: 3.45 V
